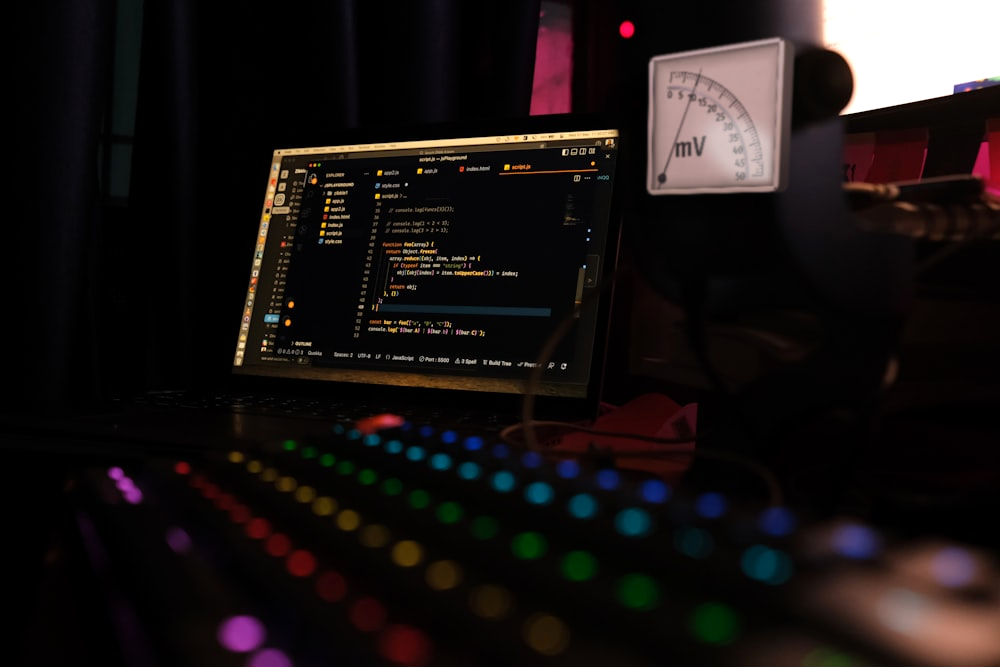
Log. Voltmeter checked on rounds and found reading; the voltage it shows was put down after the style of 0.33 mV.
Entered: 10 mV
